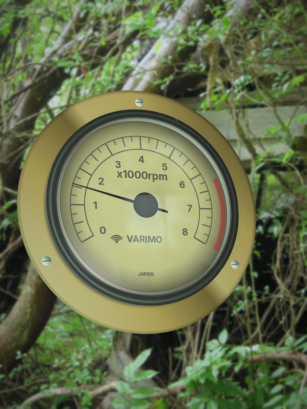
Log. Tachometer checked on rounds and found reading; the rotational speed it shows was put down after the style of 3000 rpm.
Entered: 1500 rpm
